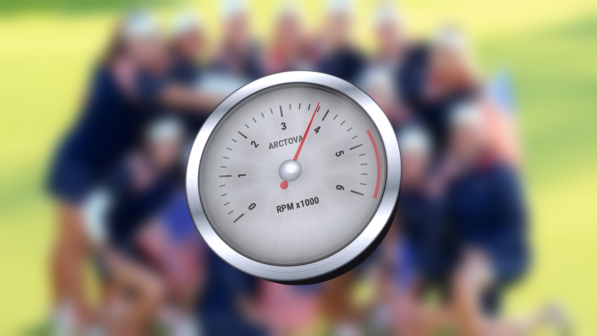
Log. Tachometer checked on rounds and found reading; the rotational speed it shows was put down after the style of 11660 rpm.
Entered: 3800 rpm
